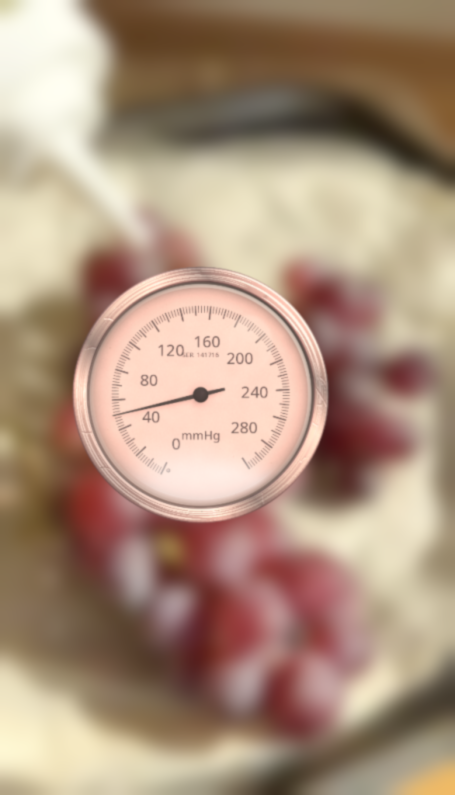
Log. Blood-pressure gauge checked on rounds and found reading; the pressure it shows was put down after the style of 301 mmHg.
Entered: 50 mmHg
